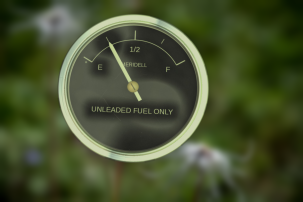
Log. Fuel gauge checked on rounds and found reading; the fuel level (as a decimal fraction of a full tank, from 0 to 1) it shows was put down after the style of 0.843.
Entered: 0.25
